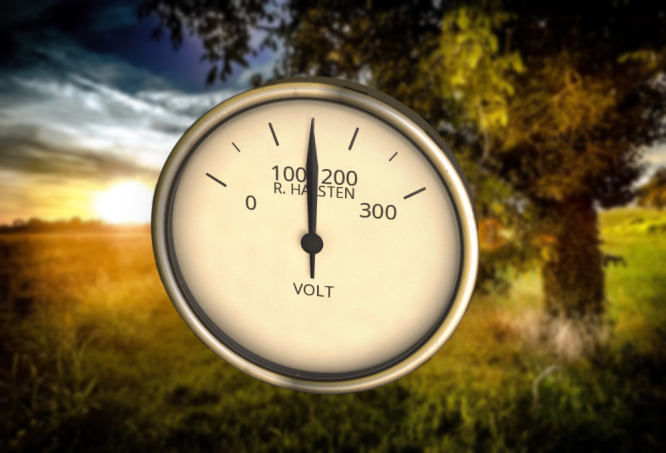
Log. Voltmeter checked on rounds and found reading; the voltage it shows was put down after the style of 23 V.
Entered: 150 V
